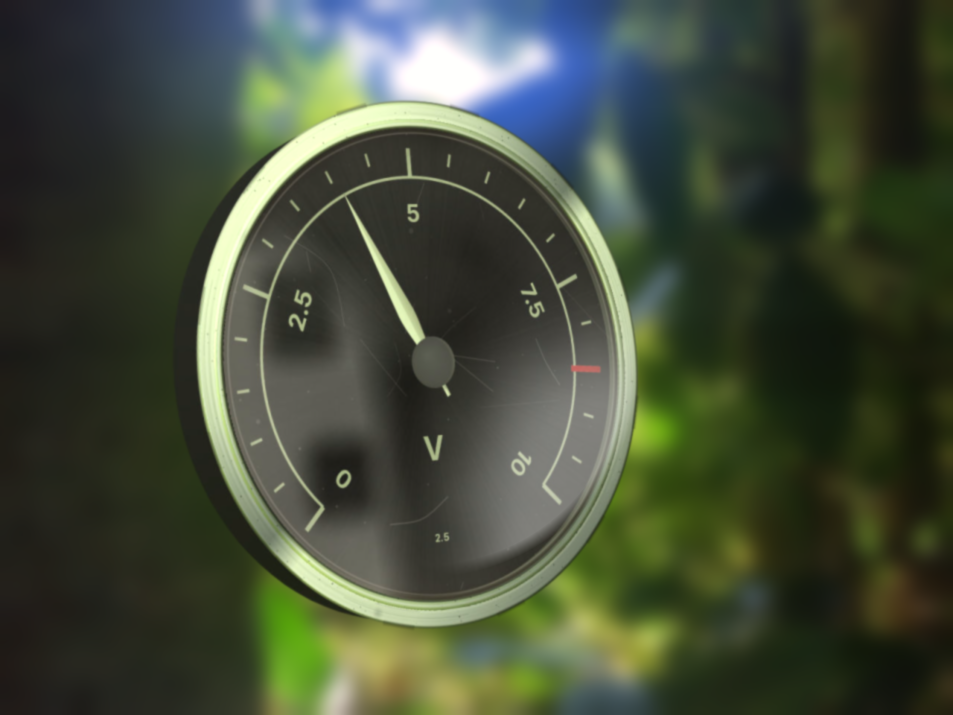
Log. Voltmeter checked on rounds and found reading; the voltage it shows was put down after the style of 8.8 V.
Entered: 4 V
